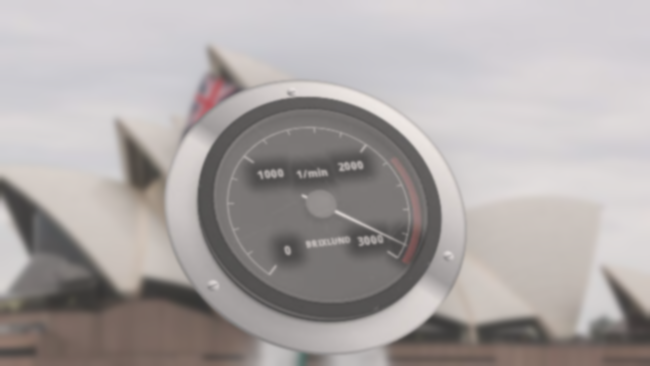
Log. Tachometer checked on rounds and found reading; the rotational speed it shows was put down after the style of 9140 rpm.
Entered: 2900 rpm
